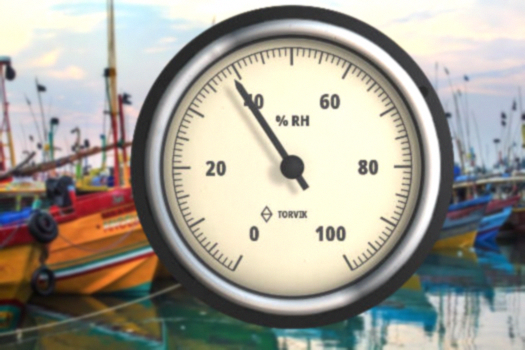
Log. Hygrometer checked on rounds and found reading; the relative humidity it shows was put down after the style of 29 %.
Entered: 39 %
